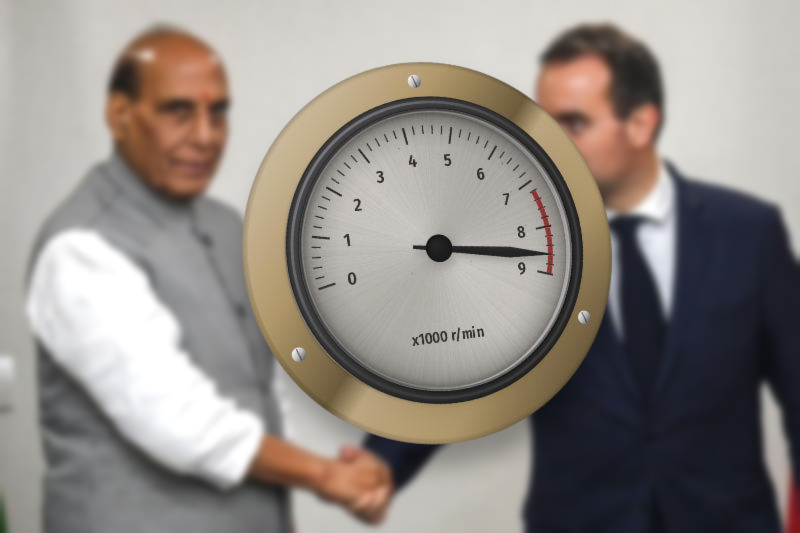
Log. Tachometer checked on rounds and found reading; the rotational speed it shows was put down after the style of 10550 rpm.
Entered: 8600 rpm
